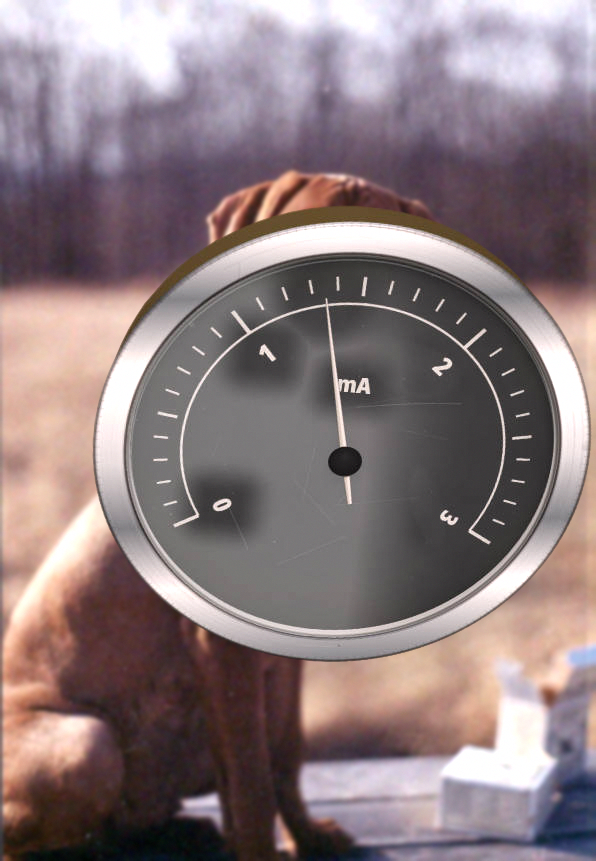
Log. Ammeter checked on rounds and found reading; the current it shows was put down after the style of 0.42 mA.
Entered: 1.35 mA
